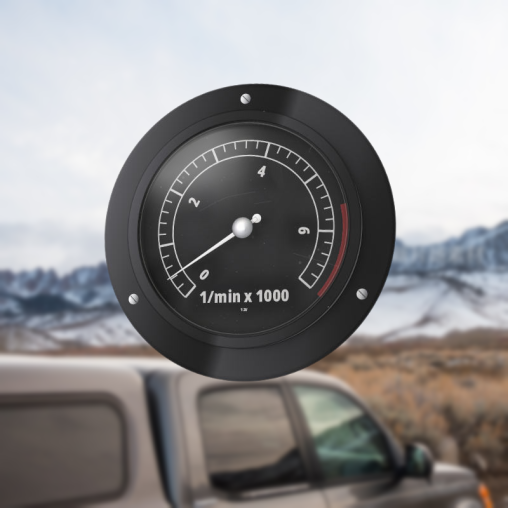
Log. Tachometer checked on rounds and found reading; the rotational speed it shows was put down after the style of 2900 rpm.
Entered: 400 rpm
